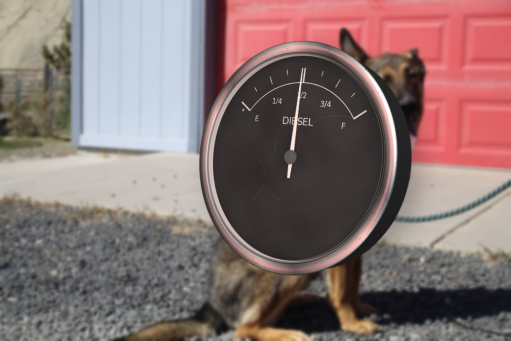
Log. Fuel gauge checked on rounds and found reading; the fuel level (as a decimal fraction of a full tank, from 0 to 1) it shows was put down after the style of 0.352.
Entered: 0.5
